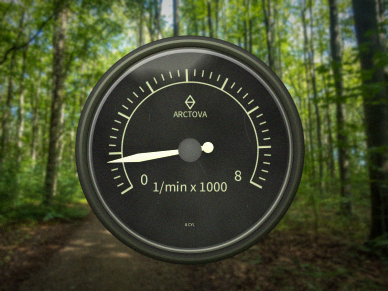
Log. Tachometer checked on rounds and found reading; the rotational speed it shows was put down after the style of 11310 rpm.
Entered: 800 rpm
